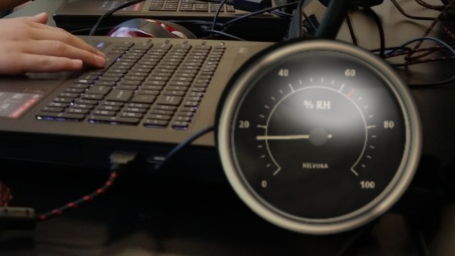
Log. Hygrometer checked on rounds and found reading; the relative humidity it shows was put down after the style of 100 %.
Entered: 16 %
